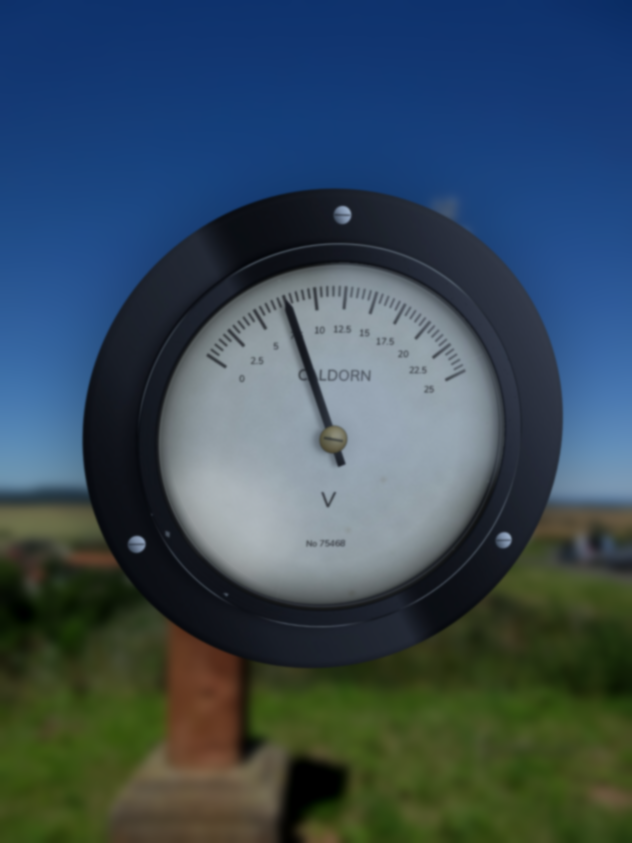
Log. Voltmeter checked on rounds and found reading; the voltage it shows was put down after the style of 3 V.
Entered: 7.5 V
